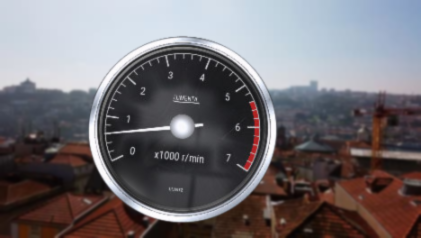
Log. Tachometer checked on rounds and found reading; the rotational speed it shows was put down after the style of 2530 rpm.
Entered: 600 rpm
